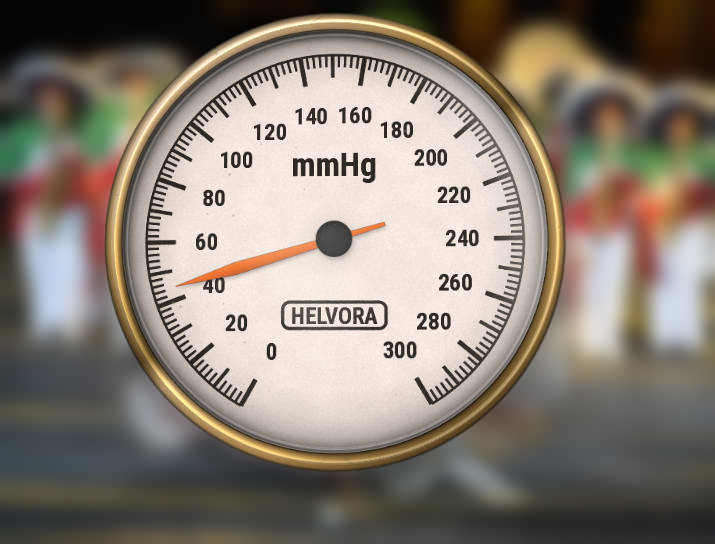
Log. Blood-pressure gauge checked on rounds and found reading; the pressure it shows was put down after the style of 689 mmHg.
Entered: 44 mmHg
